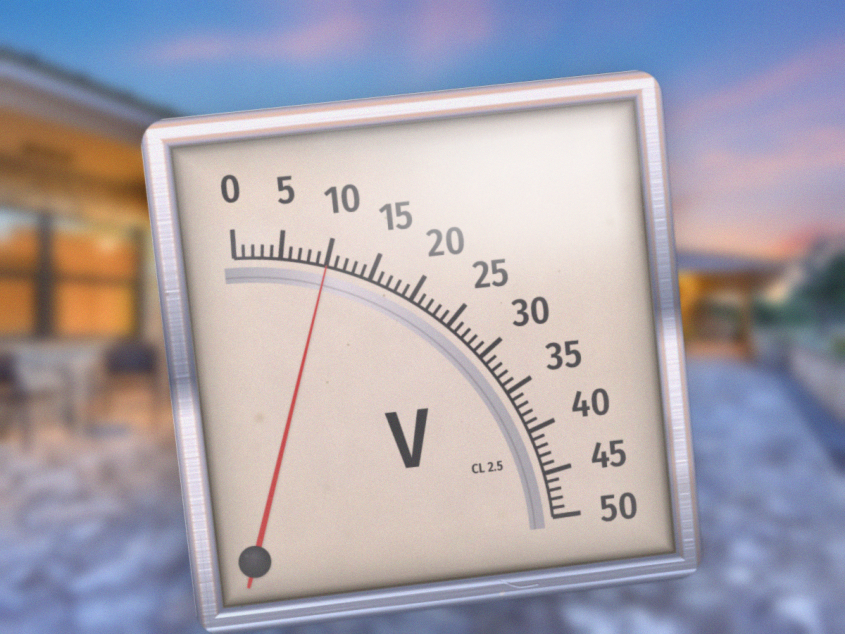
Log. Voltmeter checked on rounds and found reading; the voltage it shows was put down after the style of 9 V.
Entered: 10 V
